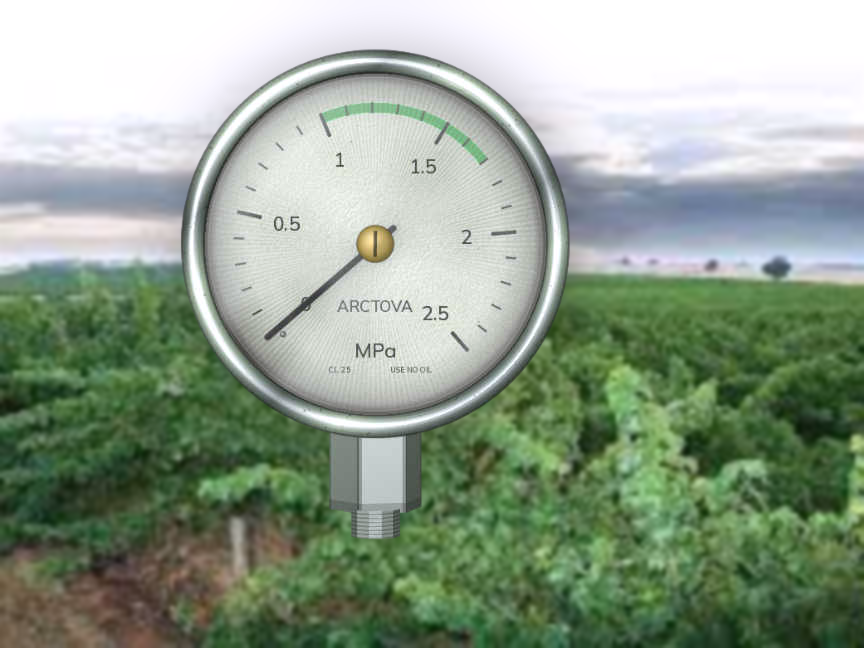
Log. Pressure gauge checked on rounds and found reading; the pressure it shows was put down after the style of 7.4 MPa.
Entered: 0 MPa
